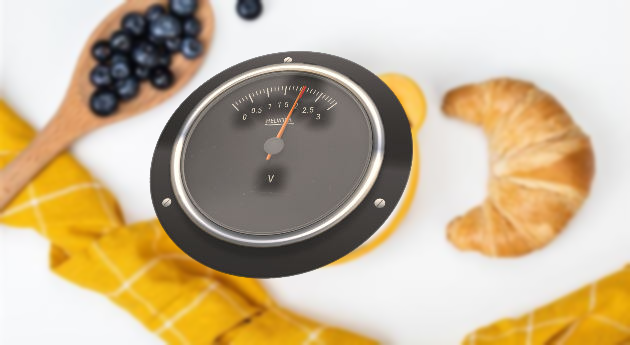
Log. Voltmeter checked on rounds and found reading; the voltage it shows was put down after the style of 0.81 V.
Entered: 2 V
